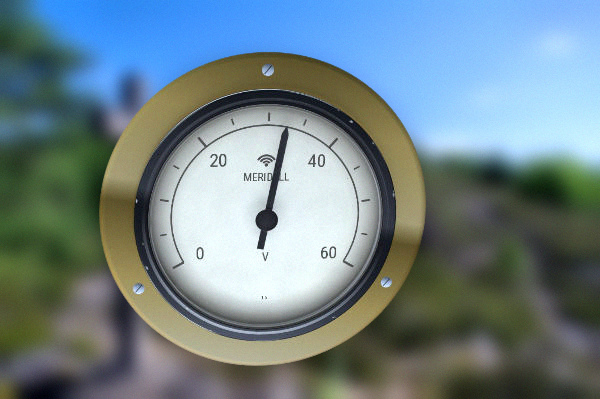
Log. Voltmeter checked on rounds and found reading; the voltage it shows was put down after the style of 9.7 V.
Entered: 32.5 V
